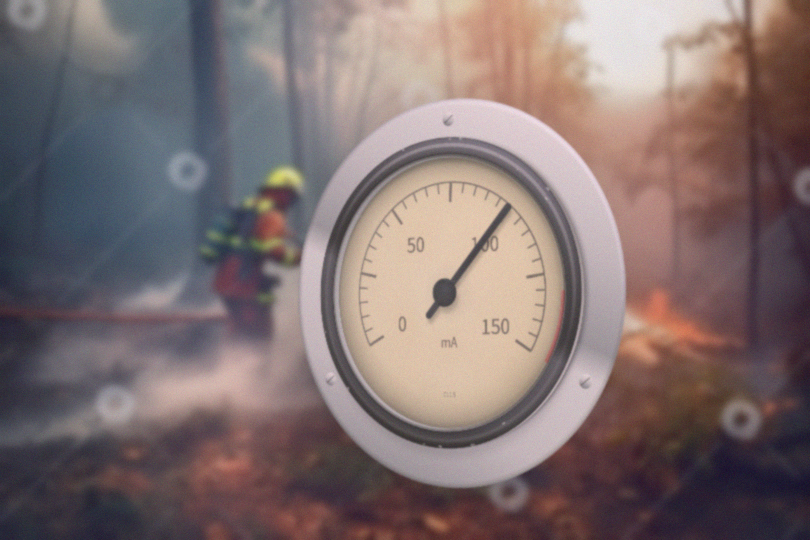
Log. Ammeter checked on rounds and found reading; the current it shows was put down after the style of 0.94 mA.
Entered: 100 mA
